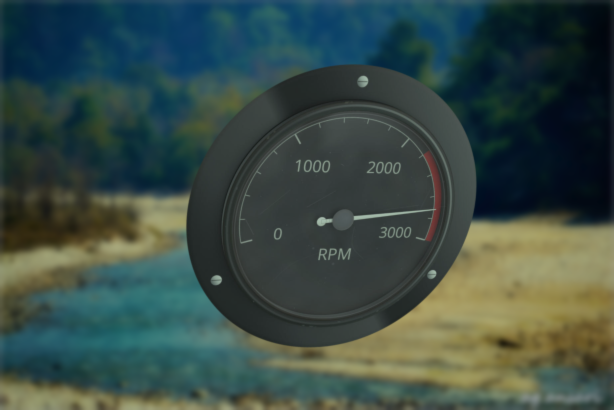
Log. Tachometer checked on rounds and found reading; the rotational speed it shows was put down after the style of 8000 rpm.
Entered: 2700 rpm
